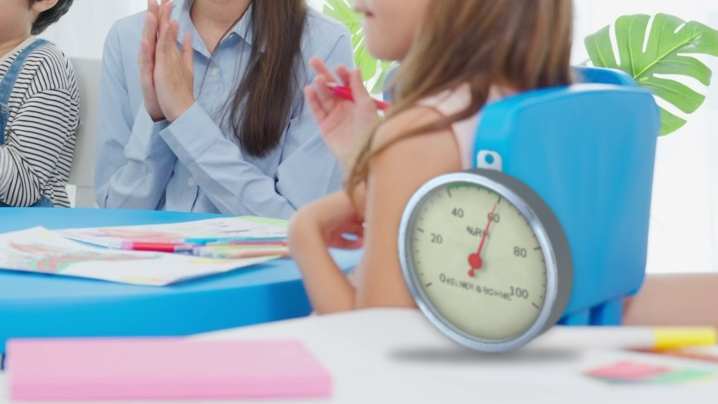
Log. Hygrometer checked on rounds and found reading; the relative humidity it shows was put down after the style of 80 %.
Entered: 60 %
